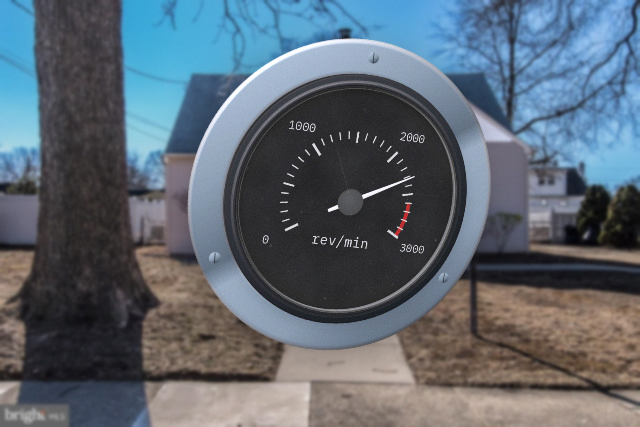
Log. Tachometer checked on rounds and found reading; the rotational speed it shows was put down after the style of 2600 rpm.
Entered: 2300 rpm
